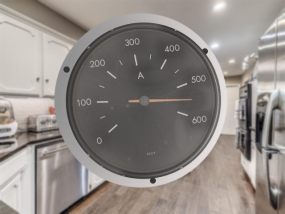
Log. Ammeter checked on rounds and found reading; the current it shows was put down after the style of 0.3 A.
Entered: 550 A
